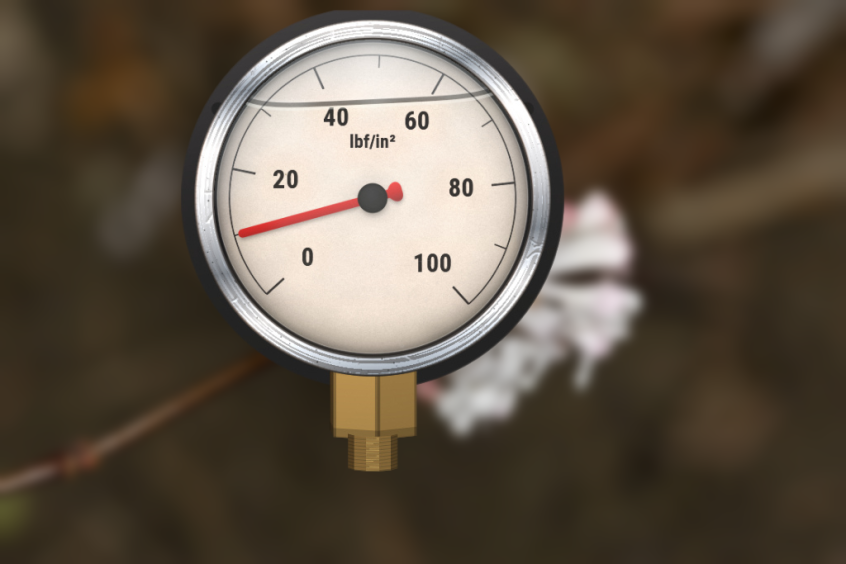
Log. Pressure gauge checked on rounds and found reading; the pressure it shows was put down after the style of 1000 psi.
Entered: 10 psi
